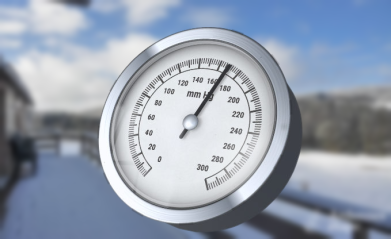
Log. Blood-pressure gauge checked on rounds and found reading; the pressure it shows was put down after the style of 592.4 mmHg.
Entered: 170 mmHg
